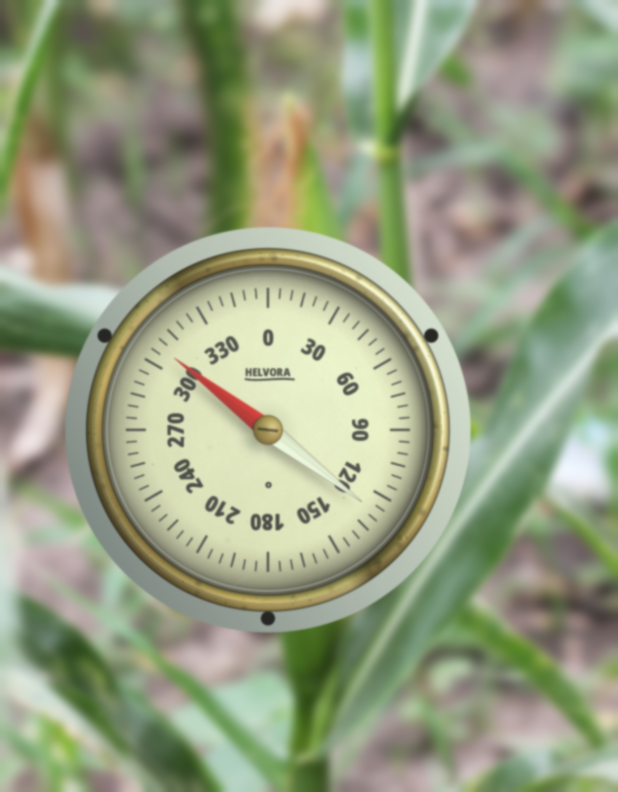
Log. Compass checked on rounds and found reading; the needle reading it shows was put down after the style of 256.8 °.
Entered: 307.5 °
